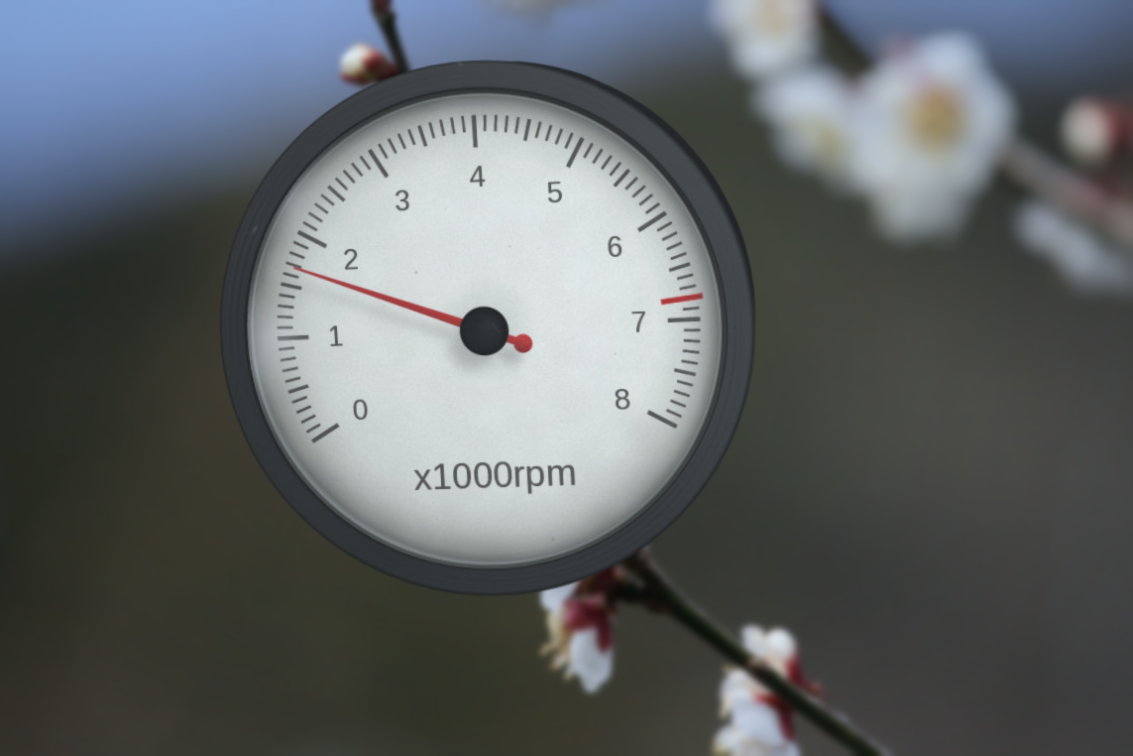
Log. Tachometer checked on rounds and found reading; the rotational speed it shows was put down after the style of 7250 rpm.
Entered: 1700 rpm
